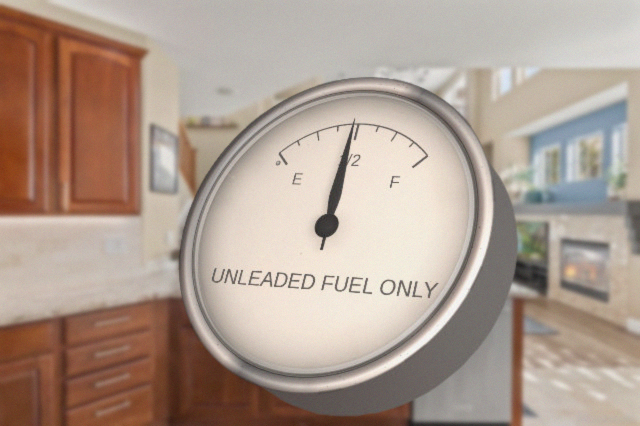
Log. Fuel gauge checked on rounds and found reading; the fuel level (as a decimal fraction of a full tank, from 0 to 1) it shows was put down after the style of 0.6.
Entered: 0.5
